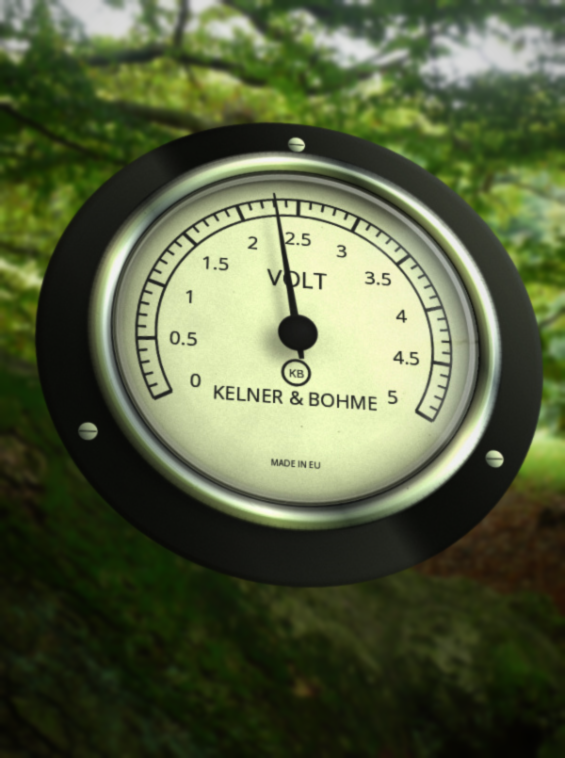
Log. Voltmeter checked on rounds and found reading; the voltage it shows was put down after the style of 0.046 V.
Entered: 2.3 V
